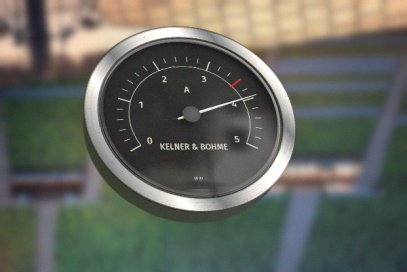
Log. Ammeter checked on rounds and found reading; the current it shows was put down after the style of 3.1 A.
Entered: 4 A
